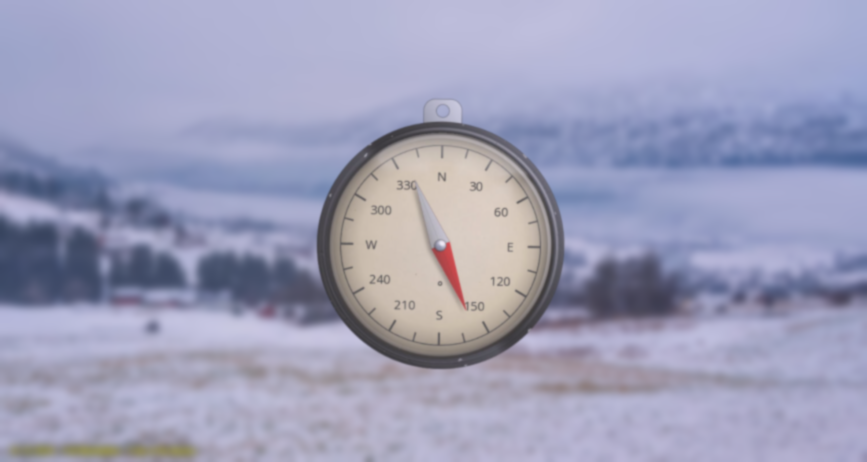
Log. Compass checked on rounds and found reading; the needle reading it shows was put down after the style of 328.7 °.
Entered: 157.5 °
